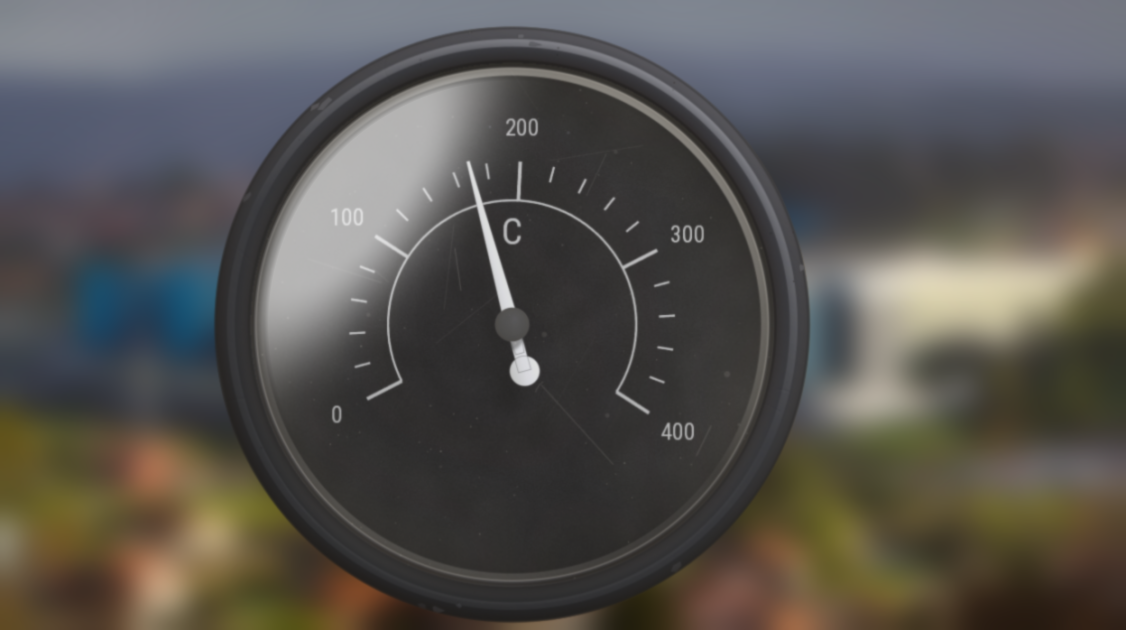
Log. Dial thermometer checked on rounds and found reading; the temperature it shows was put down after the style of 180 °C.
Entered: 170 °C
